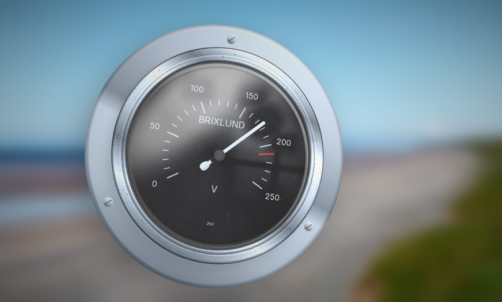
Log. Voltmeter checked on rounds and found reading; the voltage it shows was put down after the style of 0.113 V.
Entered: 175 V
